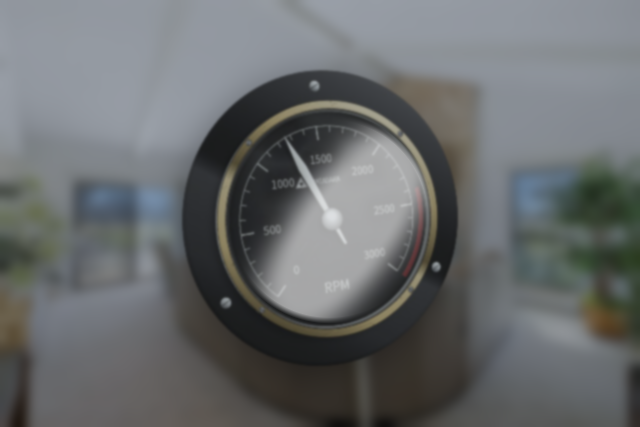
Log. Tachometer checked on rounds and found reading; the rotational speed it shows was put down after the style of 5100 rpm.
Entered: 1250 rpm
